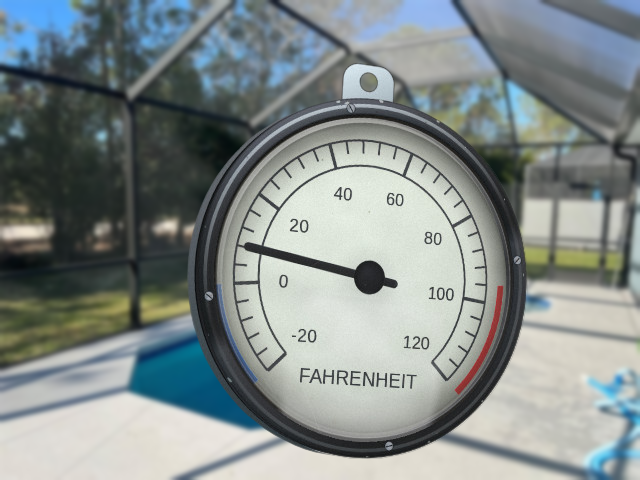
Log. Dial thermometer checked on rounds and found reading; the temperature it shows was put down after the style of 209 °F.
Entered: 8 °F
